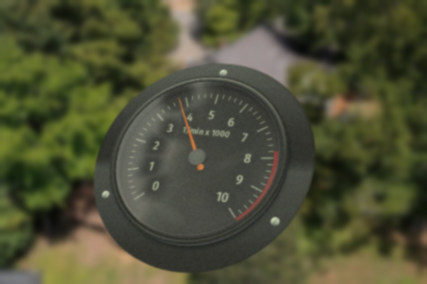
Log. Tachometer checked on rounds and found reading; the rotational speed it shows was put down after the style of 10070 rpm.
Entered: 3800 rpm
